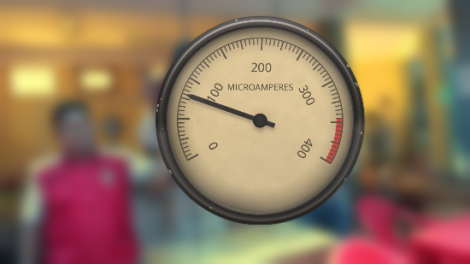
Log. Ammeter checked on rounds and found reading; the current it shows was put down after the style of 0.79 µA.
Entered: 80 µA
